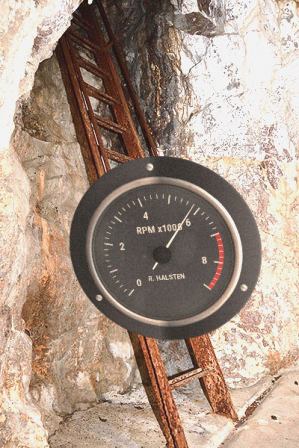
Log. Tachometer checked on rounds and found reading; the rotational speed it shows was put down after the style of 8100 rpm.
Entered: 5800 rpm
